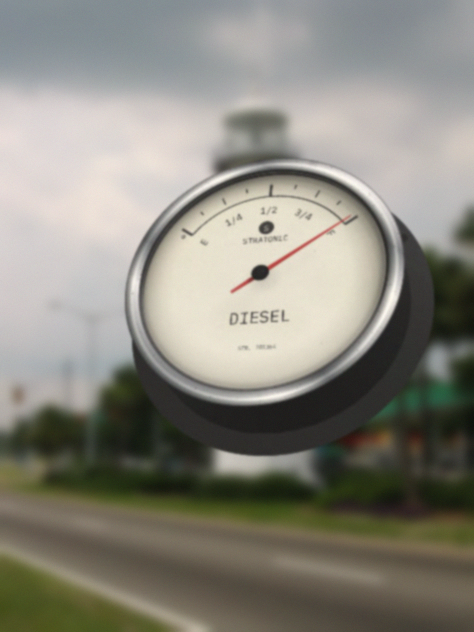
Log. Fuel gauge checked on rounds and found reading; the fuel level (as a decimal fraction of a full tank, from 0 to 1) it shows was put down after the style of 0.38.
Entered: 1
